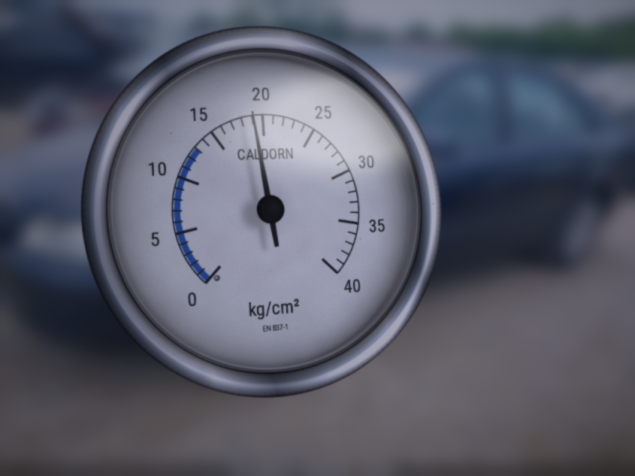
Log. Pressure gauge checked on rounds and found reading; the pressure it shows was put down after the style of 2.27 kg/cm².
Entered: 19 kg/cm²
